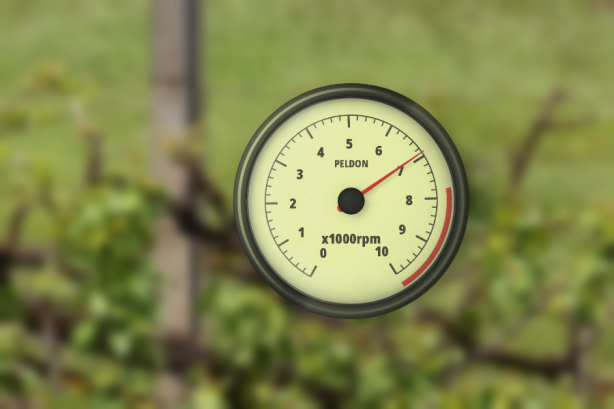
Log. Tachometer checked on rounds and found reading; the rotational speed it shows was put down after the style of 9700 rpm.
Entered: 6900 rpm
